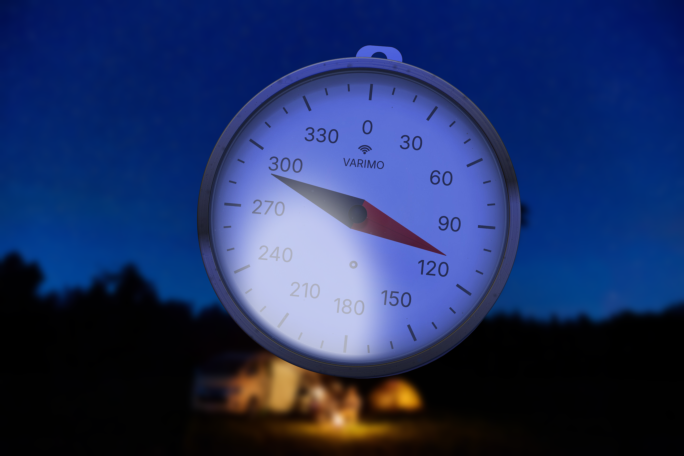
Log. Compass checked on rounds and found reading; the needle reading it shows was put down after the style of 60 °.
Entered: 110 °
